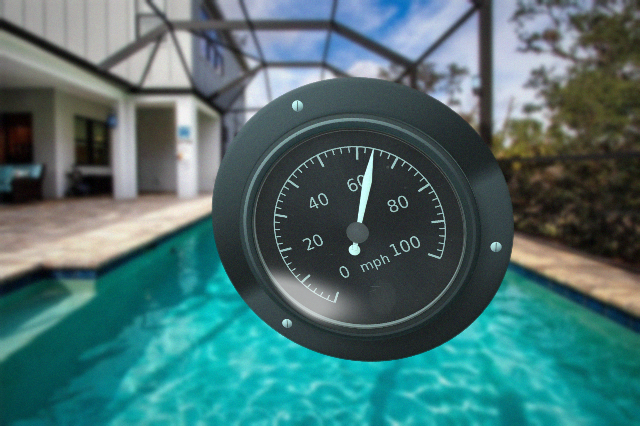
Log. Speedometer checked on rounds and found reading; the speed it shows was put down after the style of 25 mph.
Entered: 64 mph
